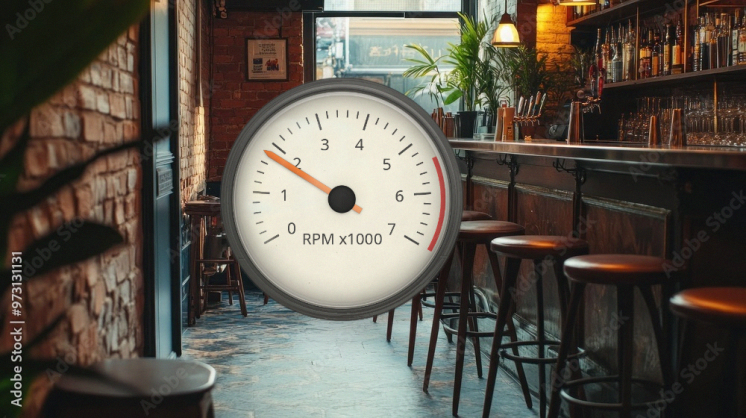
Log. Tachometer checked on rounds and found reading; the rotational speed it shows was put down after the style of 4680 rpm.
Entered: 1800 rpm
